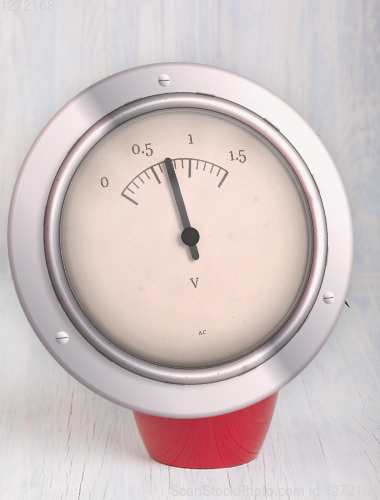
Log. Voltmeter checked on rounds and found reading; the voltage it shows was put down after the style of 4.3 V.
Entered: 0.7 V
